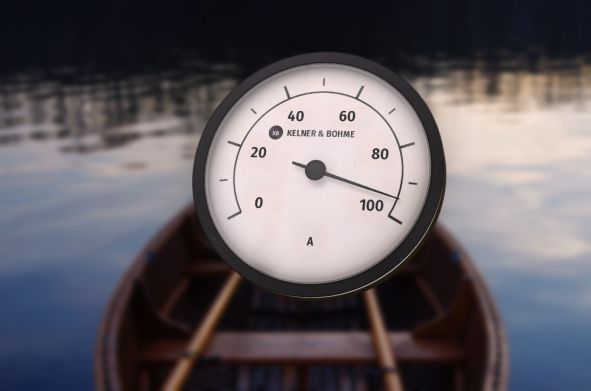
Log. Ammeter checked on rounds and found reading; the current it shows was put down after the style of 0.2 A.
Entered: 95 A
